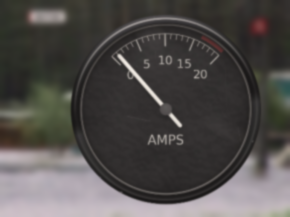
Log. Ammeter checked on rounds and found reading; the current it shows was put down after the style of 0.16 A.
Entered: 1 A
